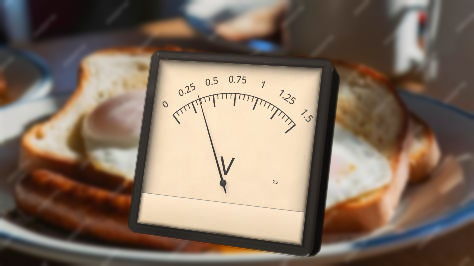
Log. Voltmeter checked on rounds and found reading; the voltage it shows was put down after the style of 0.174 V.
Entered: 0.35 V
